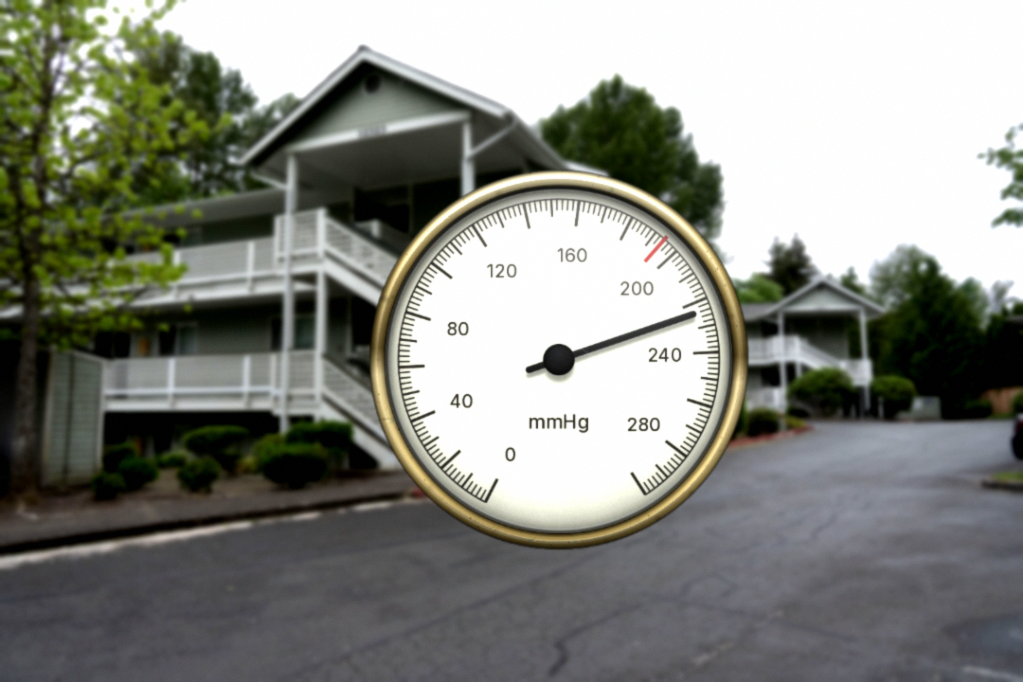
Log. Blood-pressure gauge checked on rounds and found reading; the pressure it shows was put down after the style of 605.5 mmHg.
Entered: 224 mmHg
